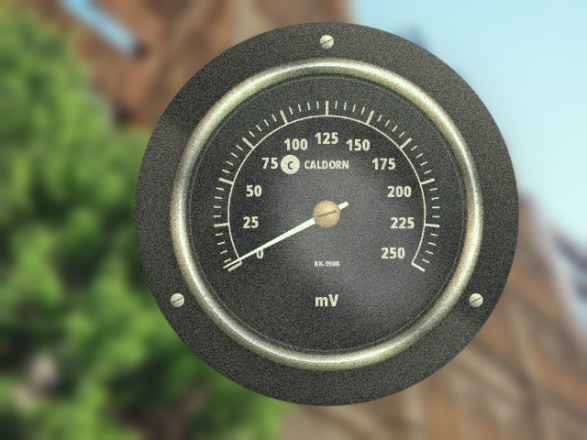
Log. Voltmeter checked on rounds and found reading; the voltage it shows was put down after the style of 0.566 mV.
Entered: 2.5 mV
